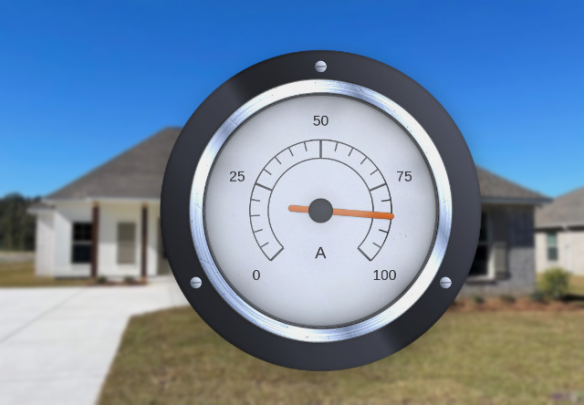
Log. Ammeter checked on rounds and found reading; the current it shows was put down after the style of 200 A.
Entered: 85 A
